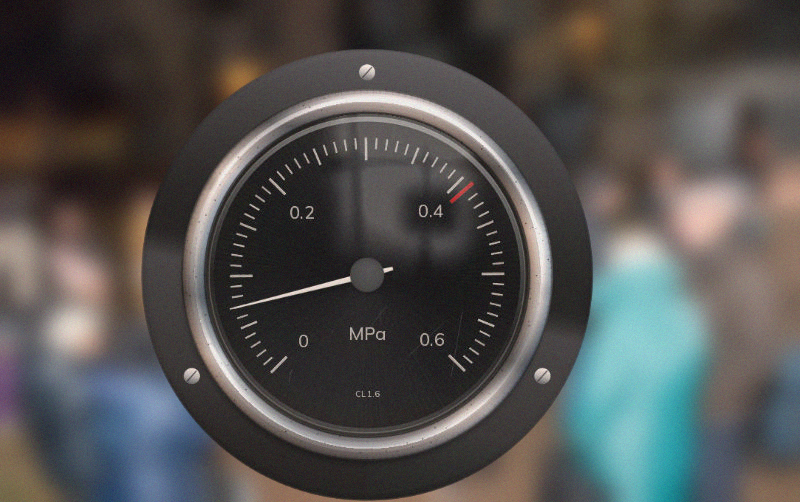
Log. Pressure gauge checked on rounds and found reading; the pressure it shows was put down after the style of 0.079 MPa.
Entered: 0.07 MPa
